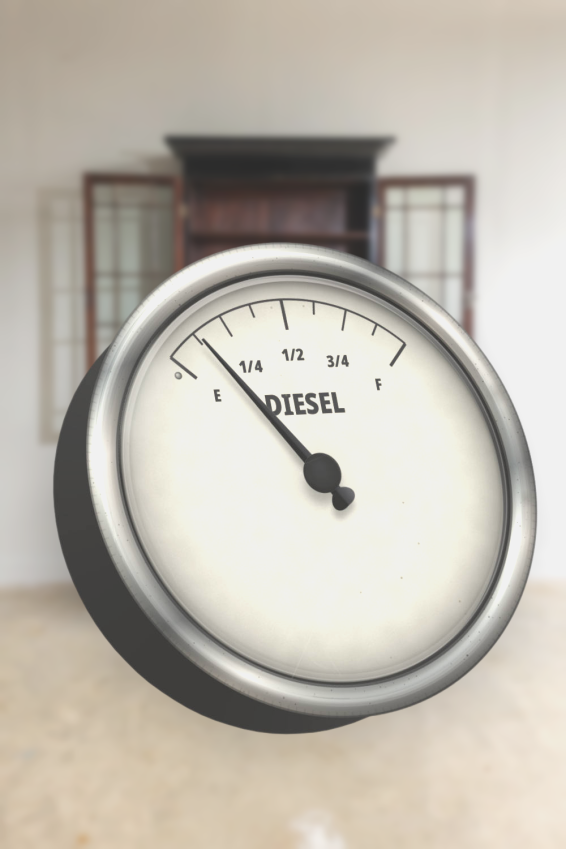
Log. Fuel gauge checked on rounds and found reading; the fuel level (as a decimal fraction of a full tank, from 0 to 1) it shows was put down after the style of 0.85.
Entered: 0.125
